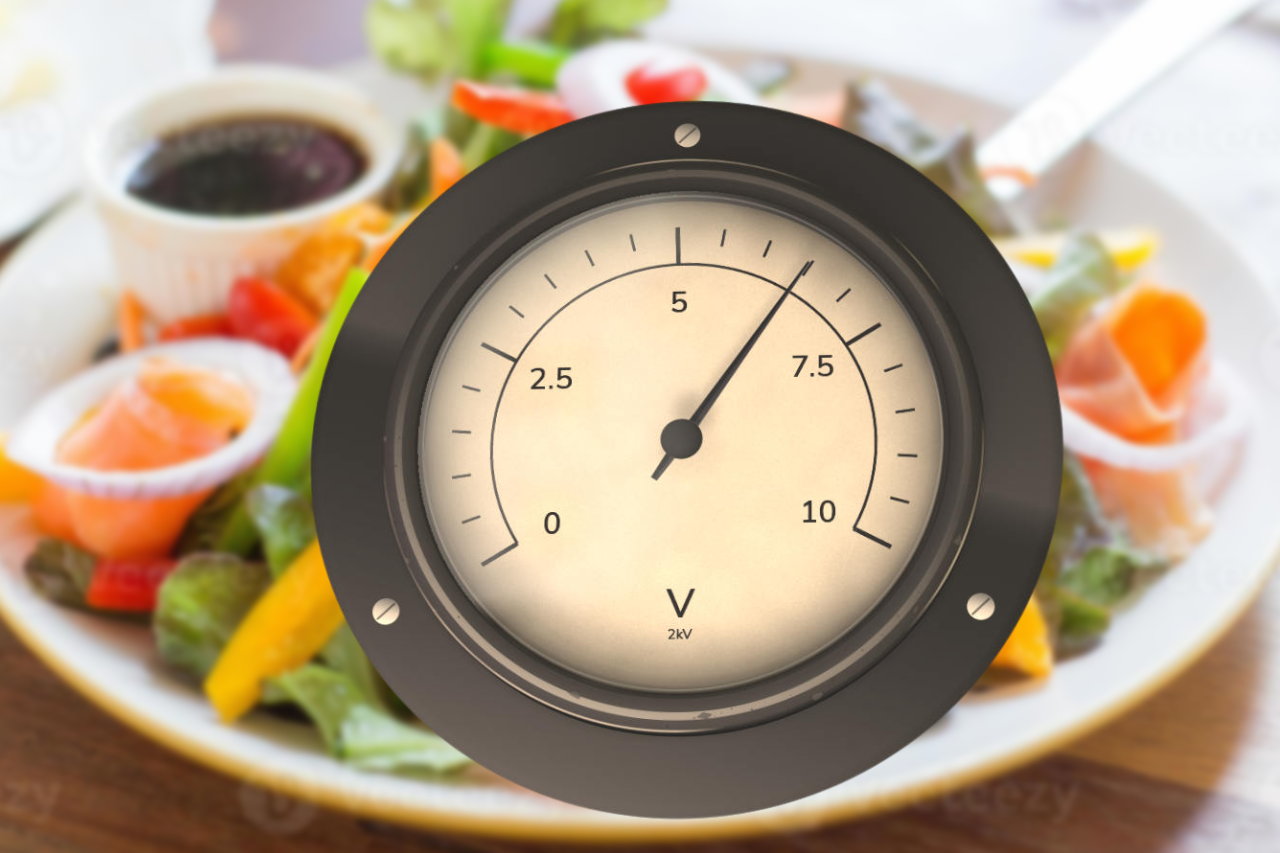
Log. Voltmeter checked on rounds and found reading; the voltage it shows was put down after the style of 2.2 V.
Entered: 6.5 V
